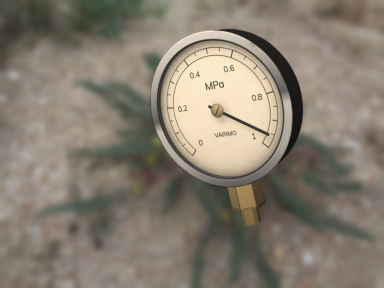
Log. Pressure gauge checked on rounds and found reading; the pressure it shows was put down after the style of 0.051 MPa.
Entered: 0.95 MPa
